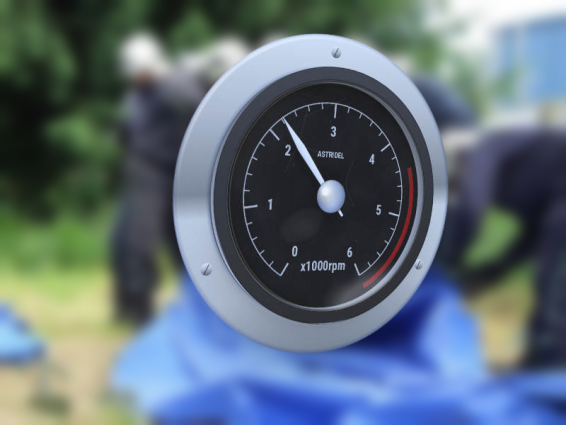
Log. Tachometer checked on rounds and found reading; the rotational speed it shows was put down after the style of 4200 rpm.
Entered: 2200 rpm
